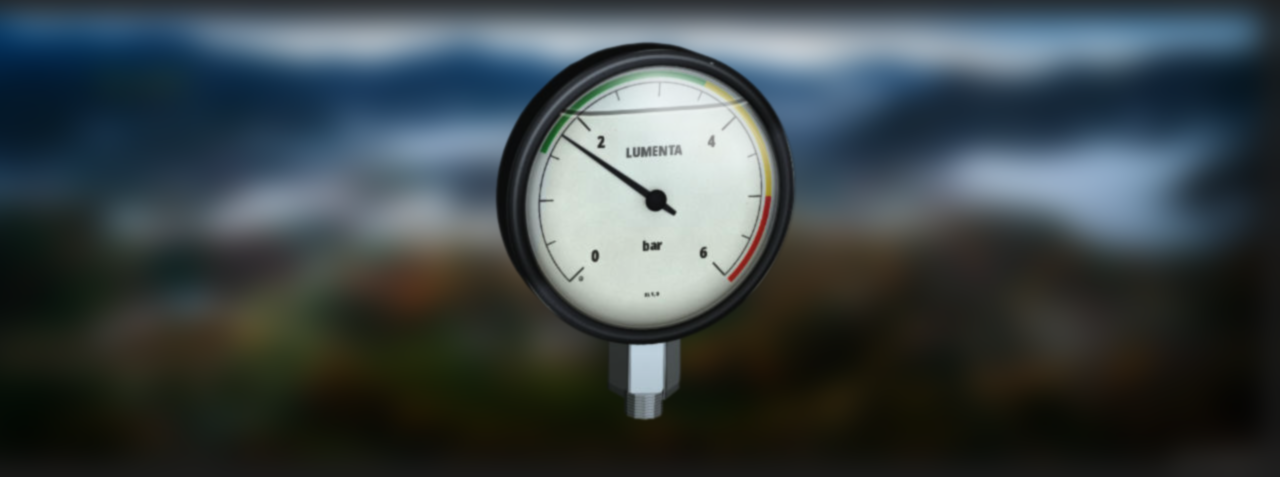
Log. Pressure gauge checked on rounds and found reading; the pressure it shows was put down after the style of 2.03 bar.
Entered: 1.75 bar
